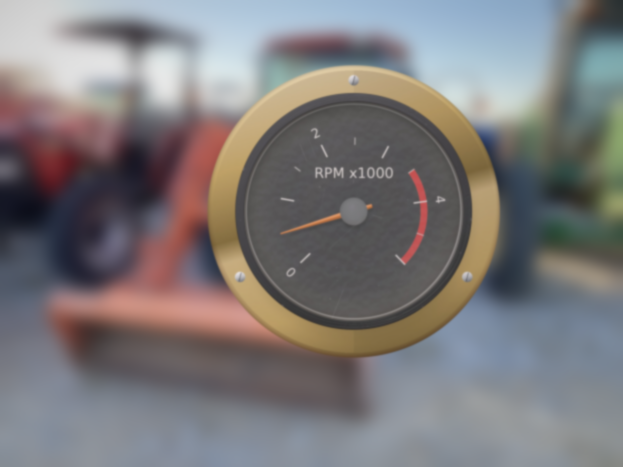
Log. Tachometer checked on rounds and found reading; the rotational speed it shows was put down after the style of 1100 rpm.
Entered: 500 rpm
